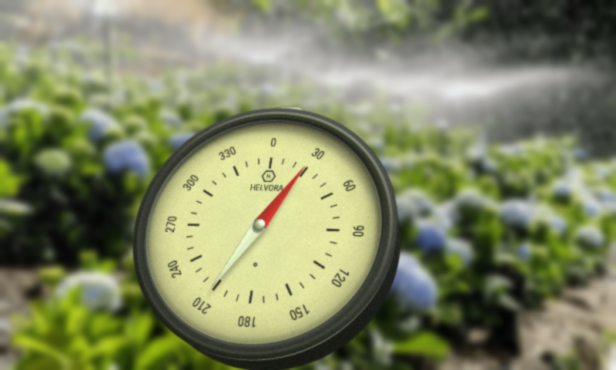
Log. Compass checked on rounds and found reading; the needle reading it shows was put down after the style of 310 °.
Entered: 30 °
